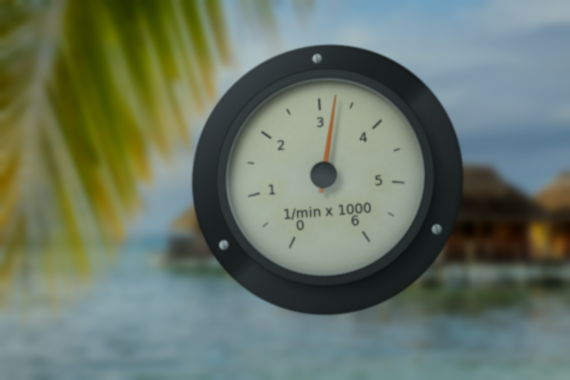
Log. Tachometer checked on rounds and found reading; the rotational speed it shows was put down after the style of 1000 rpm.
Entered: 3250 rpm
